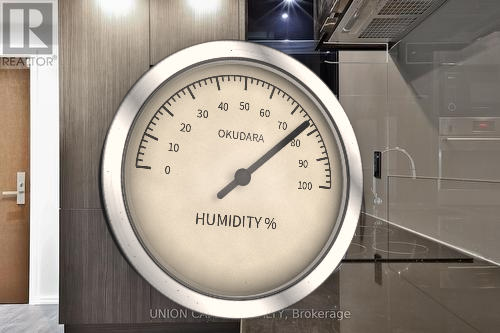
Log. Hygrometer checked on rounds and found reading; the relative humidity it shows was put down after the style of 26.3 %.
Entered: 76 %
